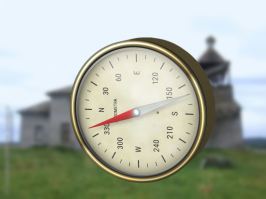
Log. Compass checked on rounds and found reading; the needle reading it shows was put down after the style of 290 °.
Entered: 340 °
